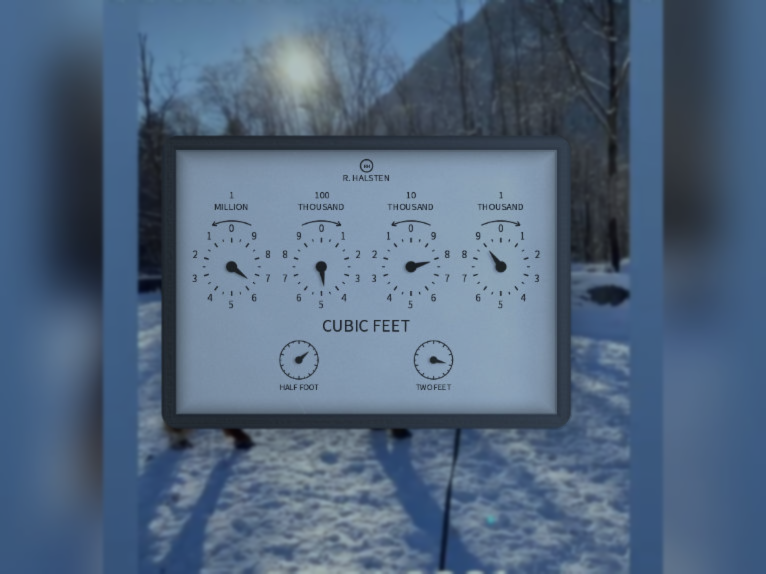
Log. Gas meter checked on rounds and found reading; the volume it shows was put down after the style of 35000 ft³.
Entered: 647900 ft³
